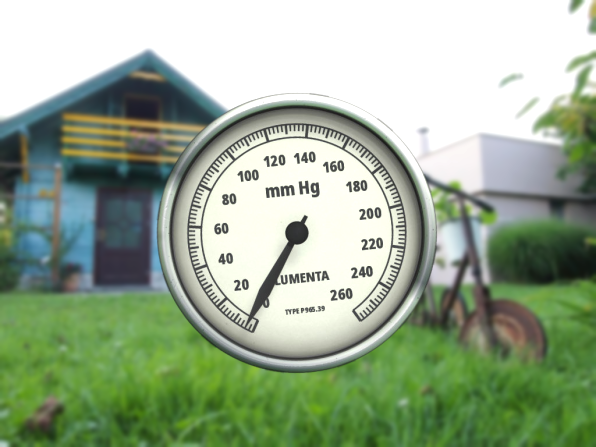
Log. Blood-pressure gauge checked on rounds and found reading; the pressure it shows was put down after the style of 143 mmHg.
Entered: 4 mmHg
